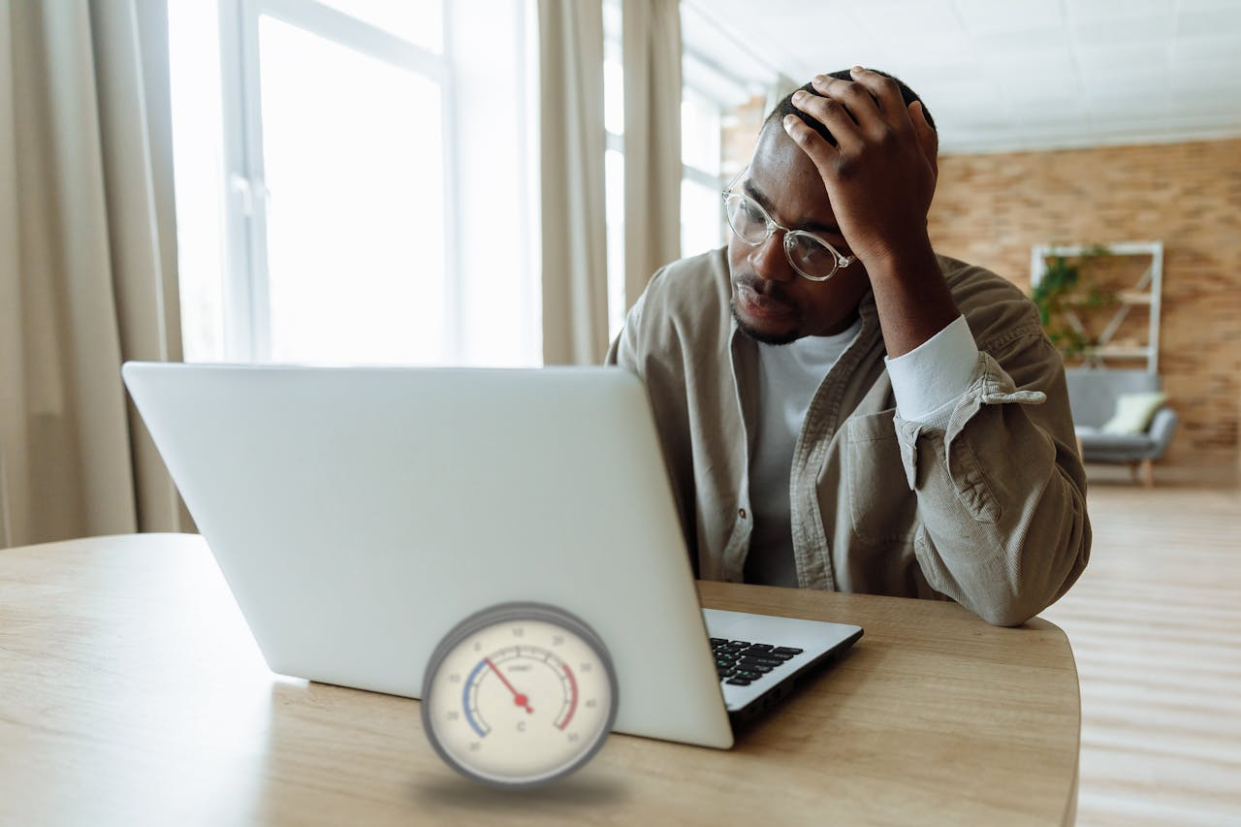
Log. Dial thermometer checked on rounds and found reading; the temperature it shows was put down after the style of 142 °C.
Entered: 0 °C
